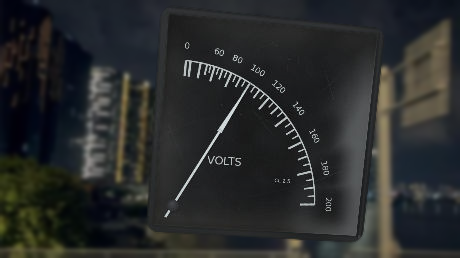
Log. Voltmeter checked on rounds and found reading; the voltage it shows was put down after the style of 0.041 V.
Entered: 100 V
